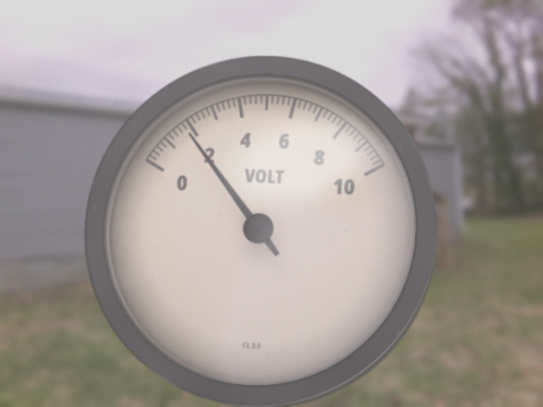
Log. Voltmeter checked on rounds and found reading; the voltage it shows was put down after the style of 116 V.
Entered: 1.8 V
